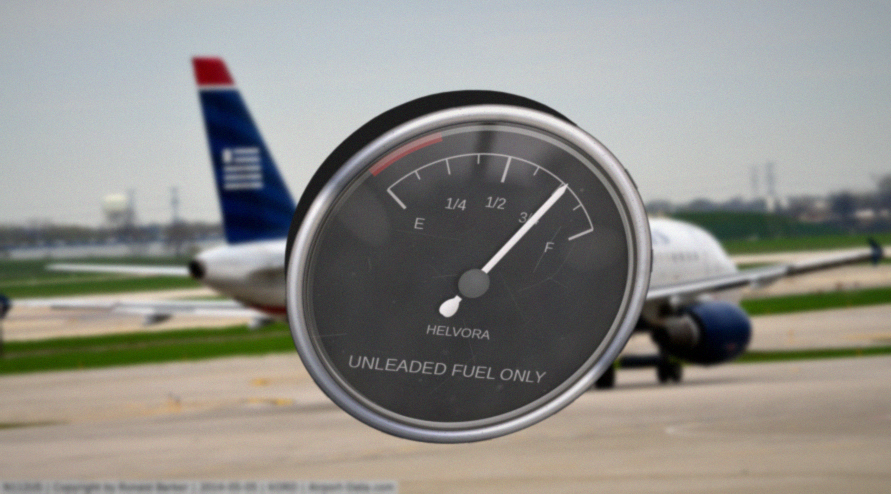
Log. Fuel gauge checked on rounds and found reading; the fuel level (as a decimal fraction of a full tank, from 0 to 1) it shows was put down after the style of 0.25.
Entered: 0.75
